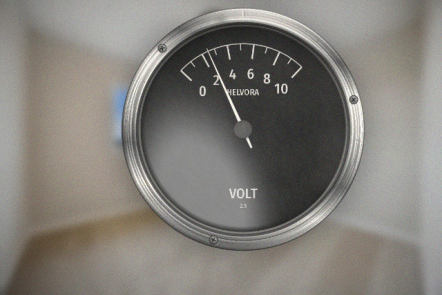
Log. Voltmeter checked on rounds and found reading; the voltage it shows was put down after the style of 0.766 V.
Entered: 2.5 V
